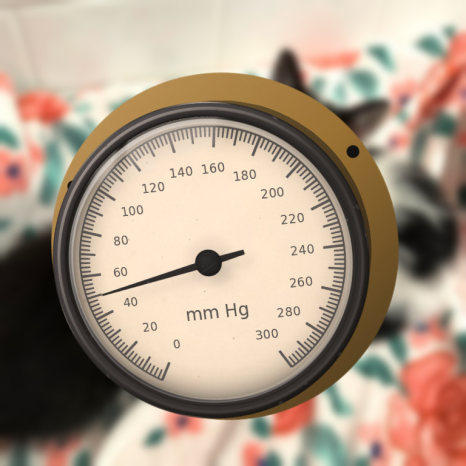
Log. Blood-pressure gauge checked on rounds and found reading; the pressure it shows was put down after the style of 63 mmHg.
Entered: 50 mmHg
